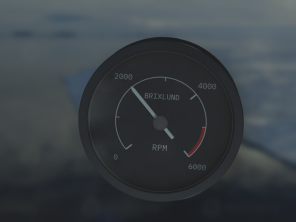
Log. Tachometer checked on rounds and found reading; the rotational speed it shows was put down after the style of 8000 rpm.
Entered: 2000 rpm
